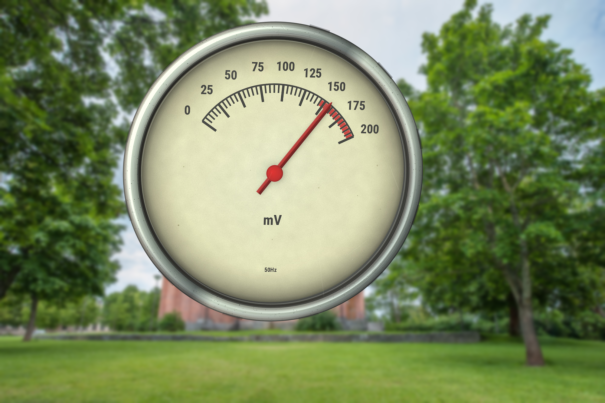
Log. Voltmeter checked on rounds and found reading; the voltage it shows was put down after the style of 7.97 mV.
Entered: 155 mV
